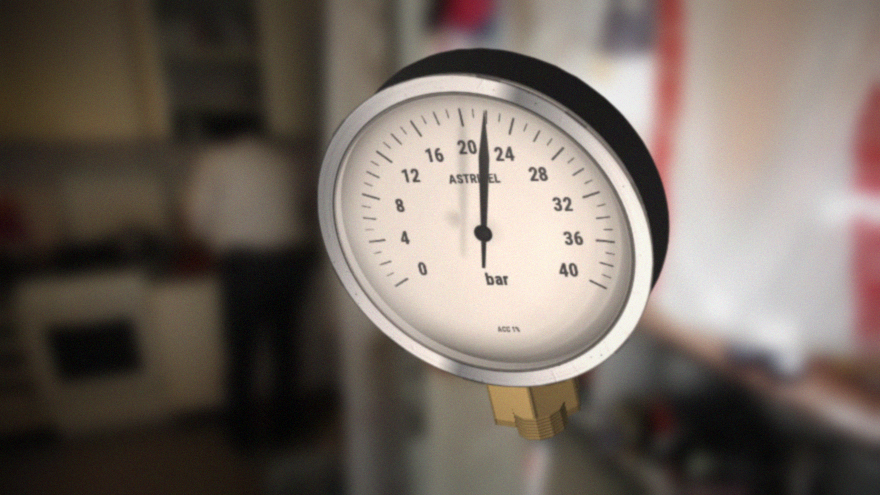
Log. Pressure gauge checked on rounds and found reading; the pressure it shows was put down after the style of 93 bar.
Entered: 22 bar
